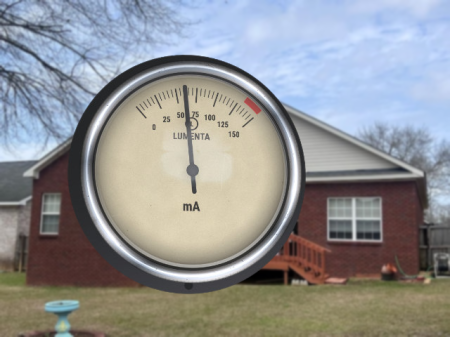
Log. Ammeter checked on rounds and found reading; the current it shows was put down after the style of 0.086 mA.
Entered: 60 mA
